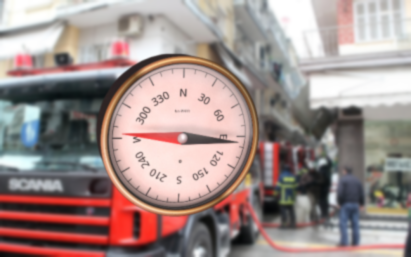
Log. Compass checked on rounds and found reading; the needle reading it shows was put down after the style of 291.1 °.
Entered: 275 °
